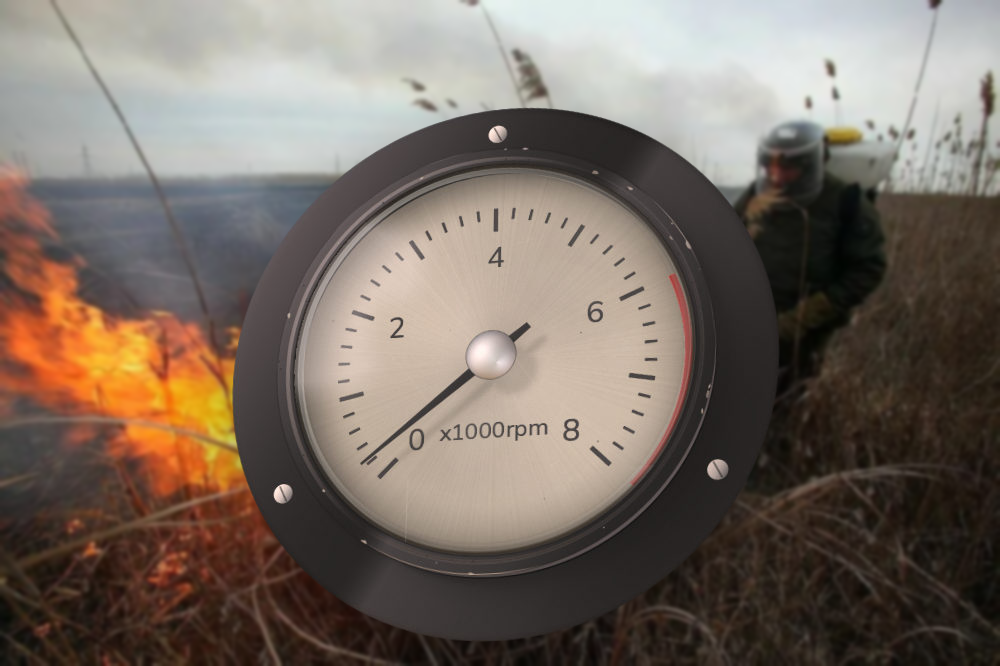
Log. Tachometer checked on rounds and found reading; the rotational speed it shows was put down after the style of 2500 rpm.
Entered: 200 rpm
